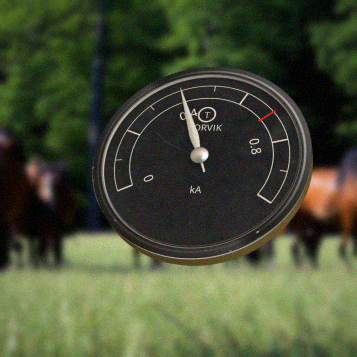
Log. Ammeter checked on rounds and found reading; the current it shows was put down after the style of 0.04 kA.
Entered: 0.4 kA
